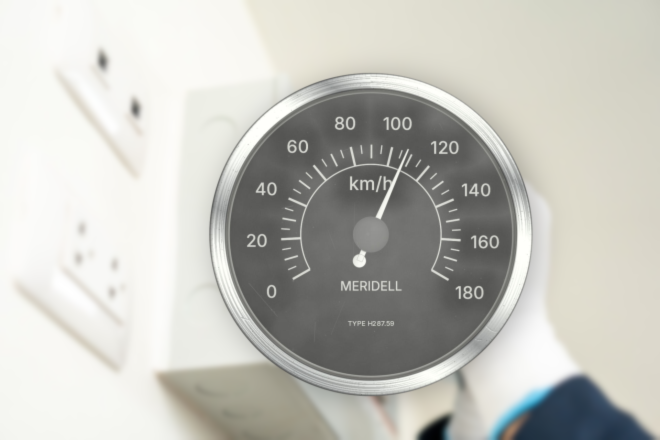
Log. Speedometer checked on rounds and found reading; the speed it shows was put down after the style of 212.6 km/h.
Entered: 107.5 km/h
